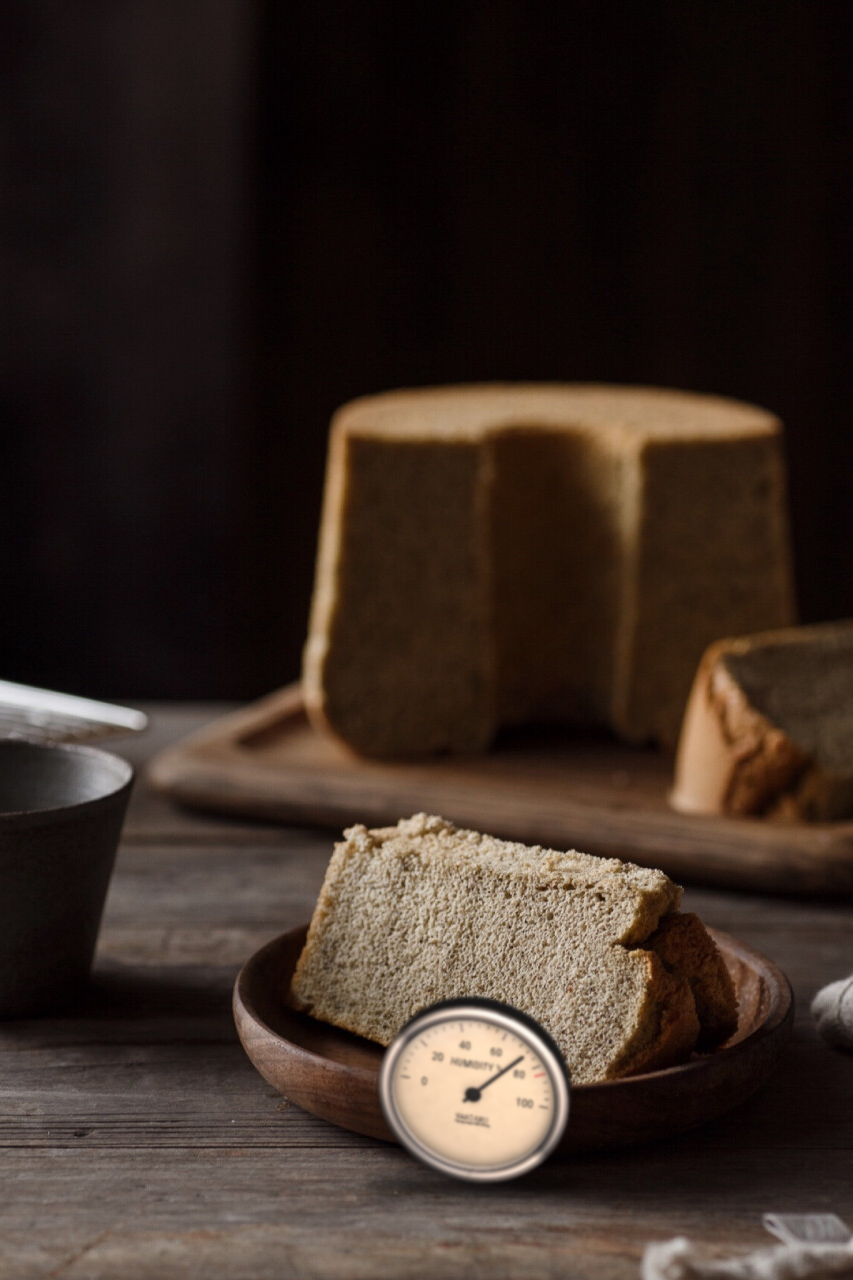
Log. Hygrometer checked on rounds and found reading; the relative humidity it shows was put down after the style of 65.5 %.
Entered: 72 %
